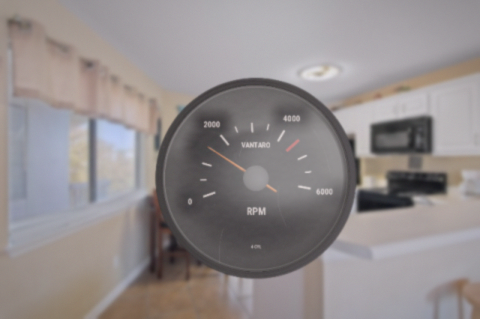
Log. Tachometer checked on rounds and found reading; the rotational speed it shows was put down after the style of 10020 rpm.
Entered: 1500 rpm
